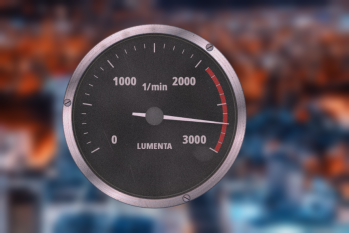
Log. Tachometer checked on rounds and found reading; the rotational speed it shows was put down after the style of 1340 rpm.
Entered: 2700 rpm
